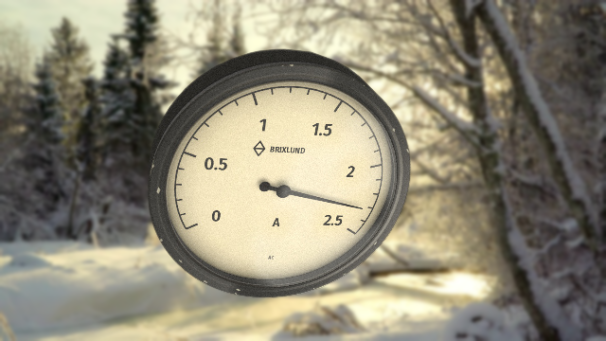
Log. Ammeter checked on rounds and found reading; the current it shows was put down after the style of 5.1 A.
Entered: 2.3 A
